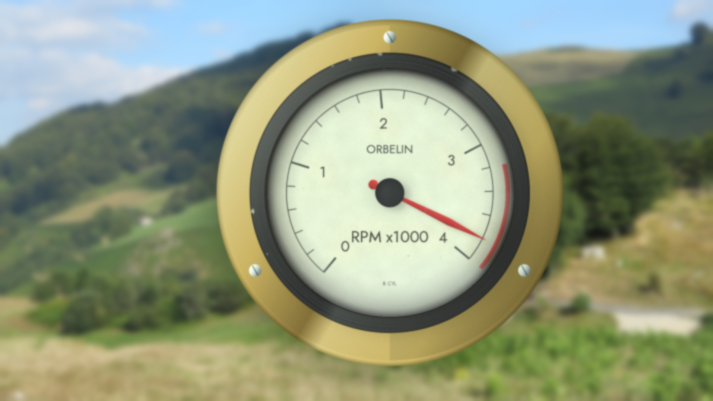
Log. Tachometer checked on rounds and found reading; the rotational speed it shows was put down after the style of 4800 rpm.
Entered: 3800 rpm
